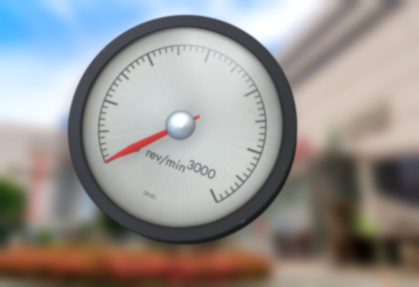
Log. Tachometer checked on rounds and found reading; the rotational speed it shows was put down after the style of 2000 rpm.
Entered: 0 rpm
